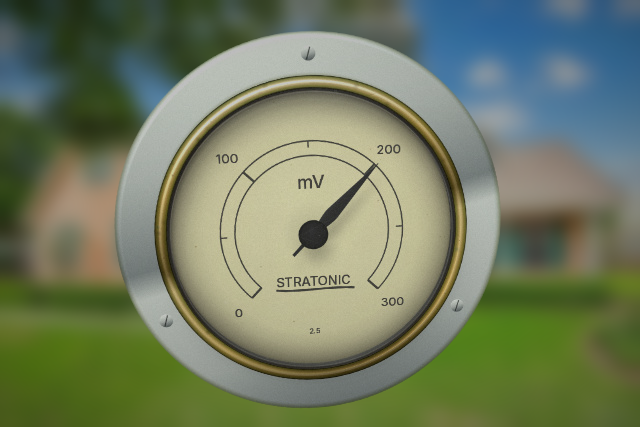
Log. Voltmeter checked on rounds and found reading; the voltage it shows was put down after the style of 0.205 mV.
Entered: 200 mV
